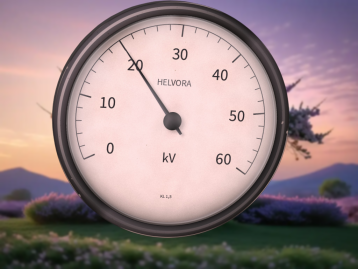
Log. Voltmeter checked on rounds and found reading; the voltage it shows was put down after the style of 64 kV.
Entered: 20 kV
